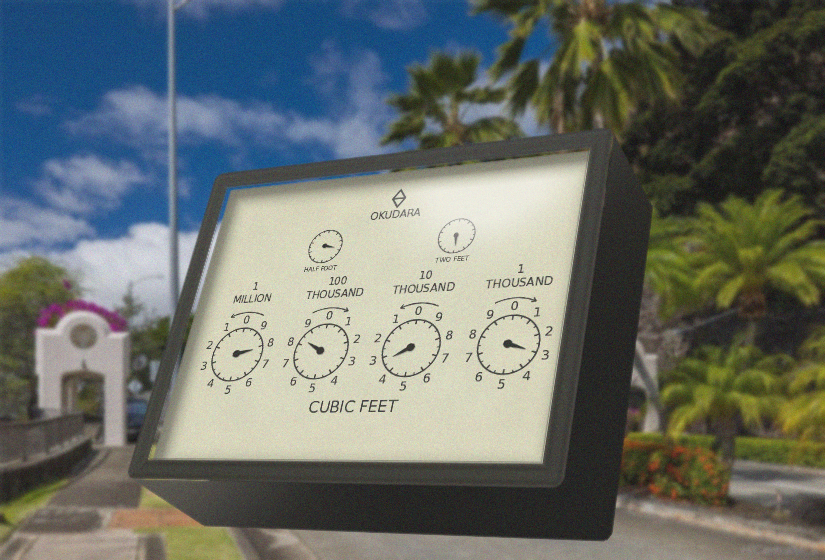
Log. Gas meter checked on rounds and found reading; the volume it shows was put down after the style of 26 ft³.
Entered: 783300 ft³
